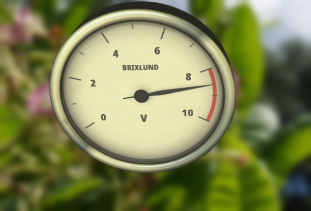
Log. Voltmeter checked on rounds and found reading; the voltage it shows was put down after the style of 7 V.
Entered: 8.5 V
